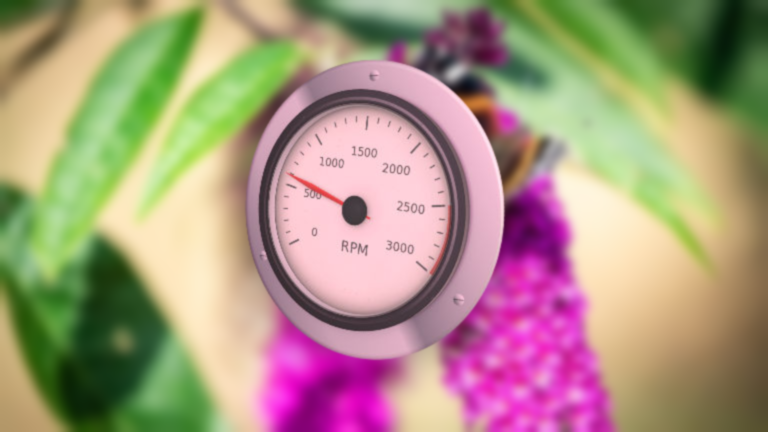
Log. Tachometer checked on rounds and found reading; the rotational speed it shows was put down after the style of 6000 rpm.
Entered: 600 rpm
